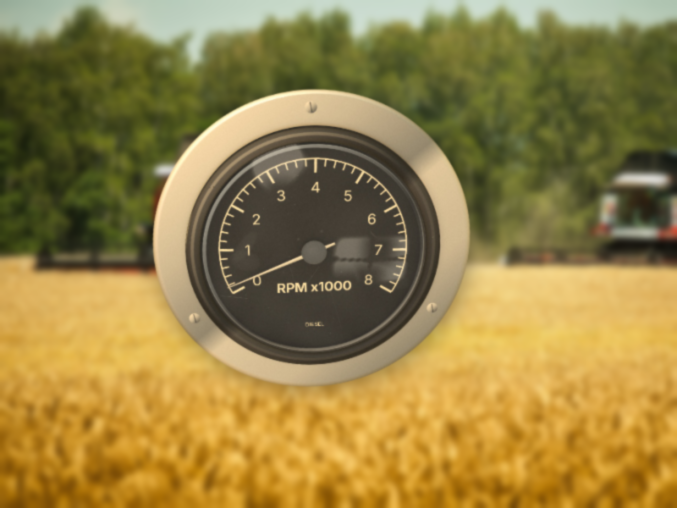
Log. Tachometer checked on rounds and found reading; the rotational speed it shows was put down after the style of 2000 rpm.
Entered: 200 rpm
